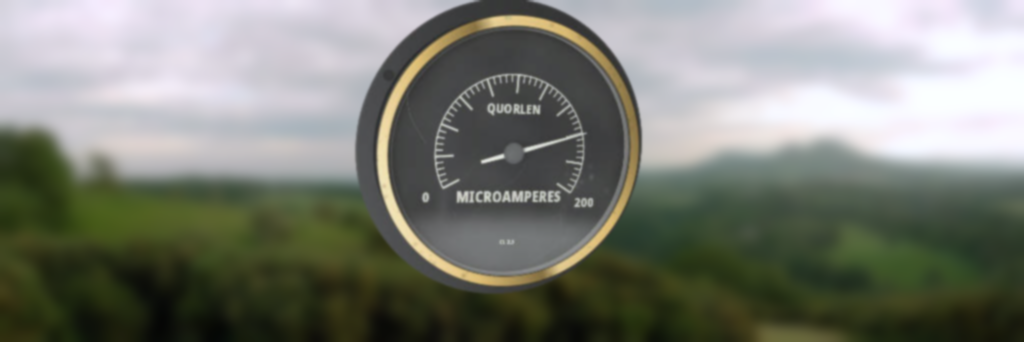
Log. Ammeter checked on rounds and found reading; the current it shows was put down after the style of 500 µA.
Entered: 160 µA
